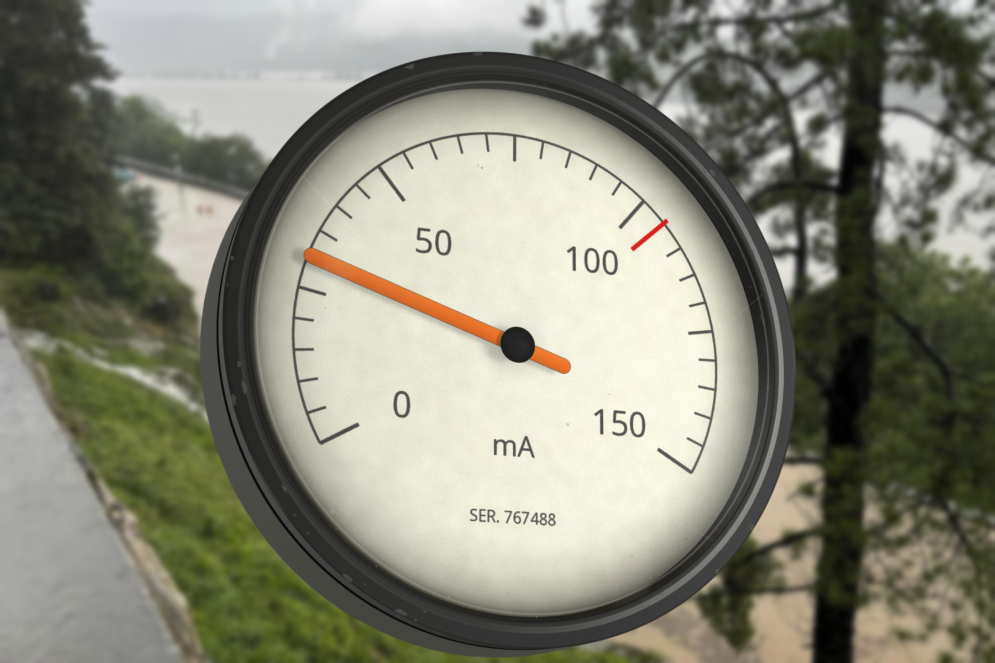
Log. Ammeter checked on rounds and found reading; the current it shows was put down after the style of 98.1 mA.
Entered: 30 mA
